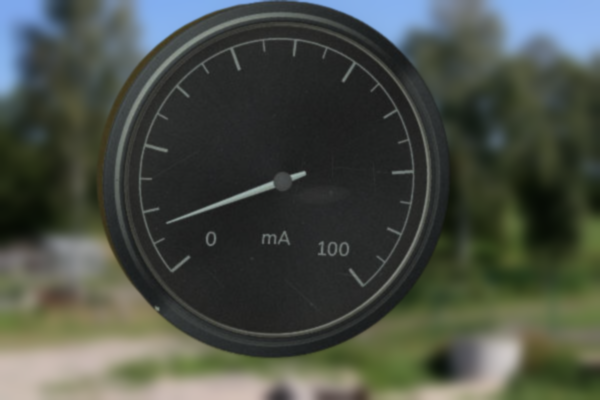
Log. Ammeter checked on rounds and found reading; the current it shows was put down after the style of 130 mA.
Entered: 7.5 mA
